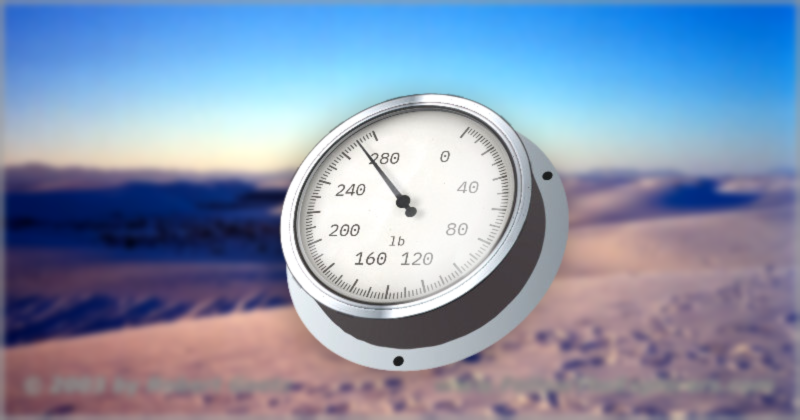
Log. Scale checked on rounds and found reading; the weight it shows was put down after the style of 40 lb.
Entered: 270 lb
